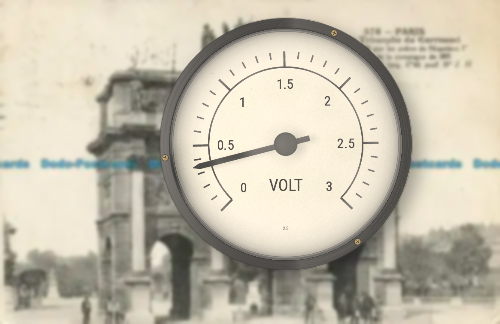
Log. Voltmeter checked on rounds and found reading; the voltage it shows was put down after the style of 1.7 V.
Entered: 0.35 V
